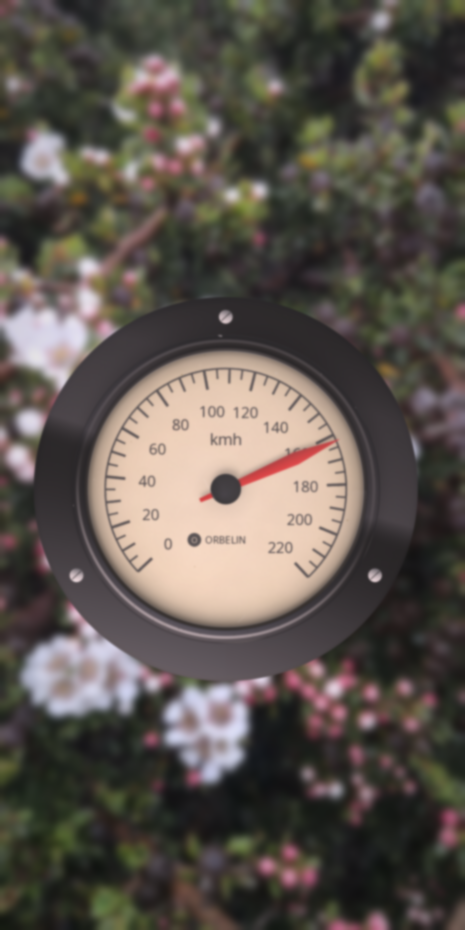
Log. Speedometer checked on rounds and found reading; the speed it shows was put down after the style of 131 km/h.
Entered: 162.5 km/h
